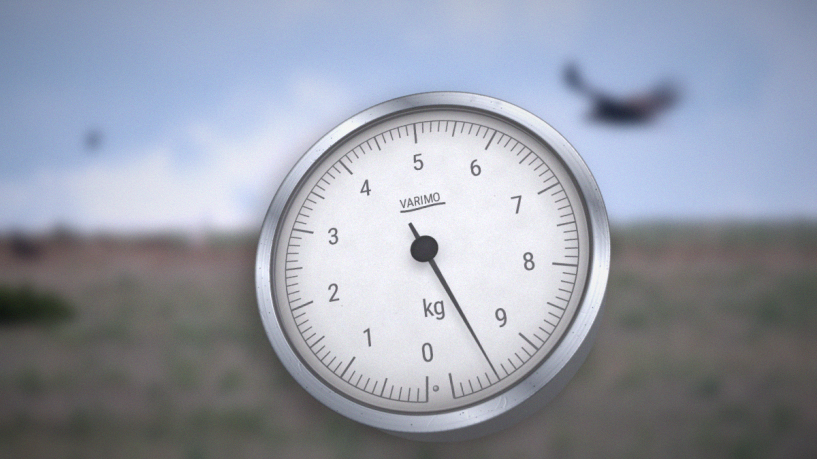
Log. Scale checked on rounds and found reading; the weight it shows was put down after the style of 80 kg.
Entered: 9.5 kg
